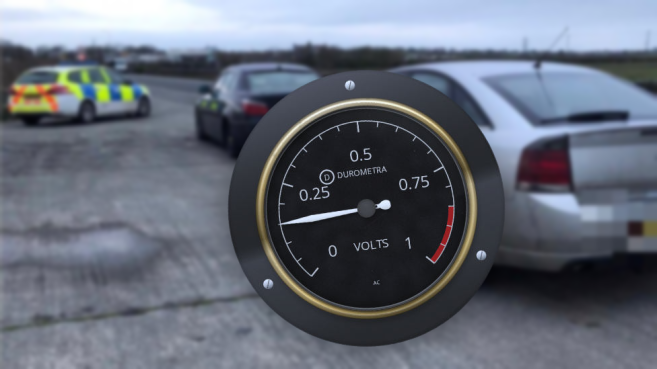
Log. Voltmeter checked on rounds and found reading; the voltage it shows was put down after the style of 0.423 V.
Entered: 0.15 V
